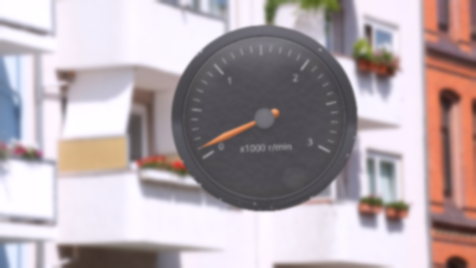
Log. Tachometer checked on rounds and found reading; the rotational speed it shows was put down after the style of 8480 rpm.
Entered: 100 rpm
